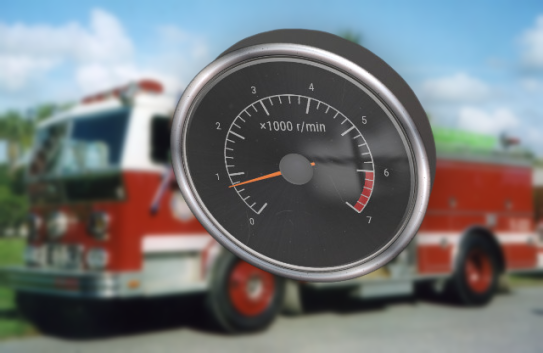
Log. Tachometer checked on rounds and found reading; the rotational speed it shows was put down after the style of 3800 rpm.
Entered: 800 rpm
